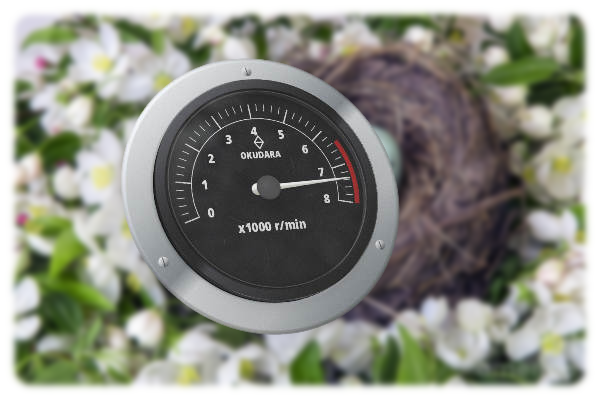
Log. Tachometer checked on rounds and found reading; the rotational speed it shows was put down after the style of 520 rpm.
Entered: 7400 rpm
